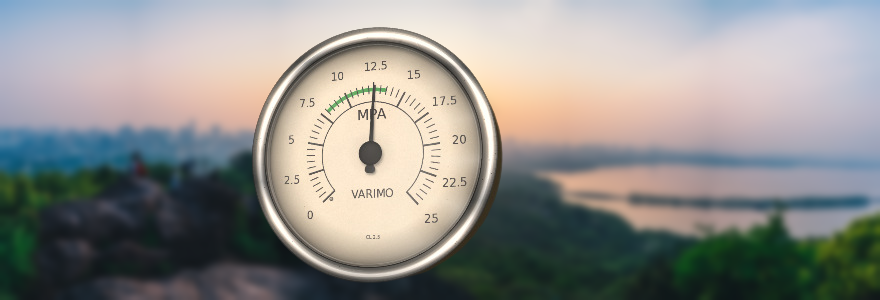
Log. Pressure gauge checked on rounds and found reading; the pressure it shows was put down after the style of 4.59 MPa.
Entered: 12.5 MPa
